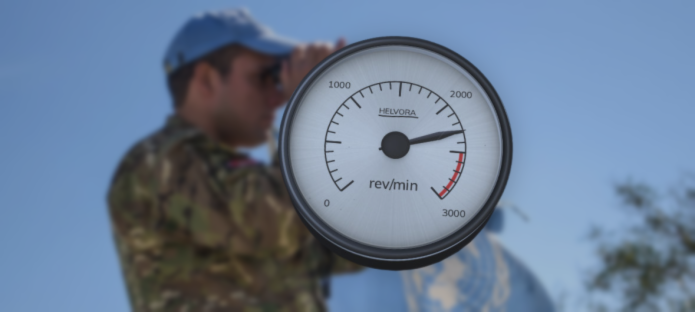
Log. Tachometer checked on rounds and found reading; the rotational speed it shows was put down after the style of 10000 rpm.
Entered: 2300 rpm
